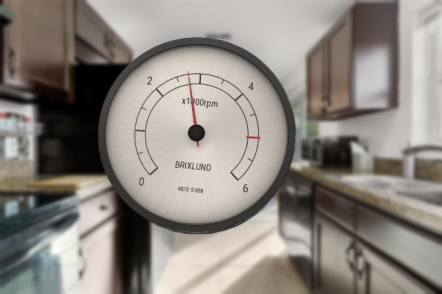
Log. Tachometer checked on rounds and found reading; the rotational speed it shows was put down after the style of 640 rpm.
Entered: 2750 rpm
